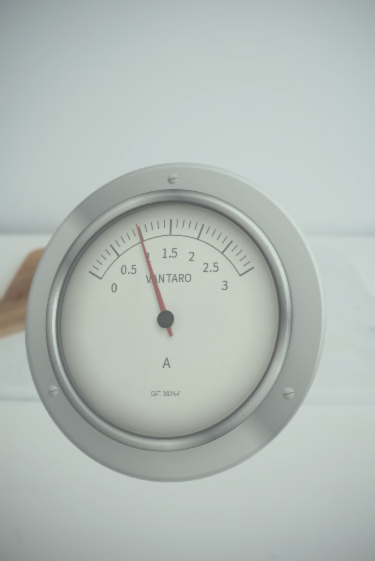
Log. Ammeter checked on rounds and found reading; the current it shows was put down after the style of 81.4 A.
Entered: 1 A
